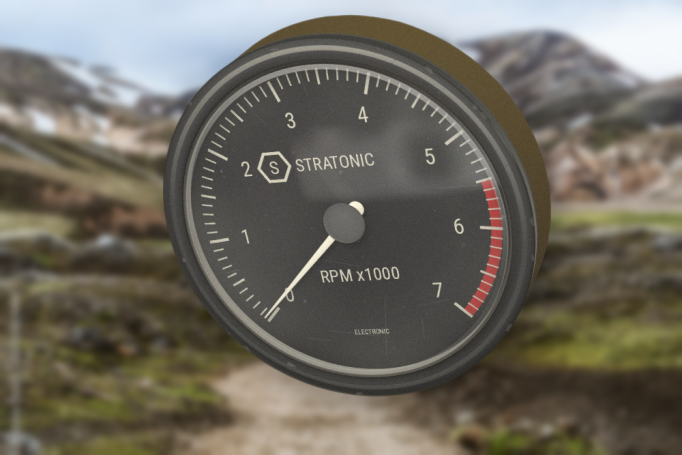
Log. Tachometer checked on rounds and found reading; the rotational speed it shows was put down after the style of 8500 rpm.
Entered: 50 rpm
